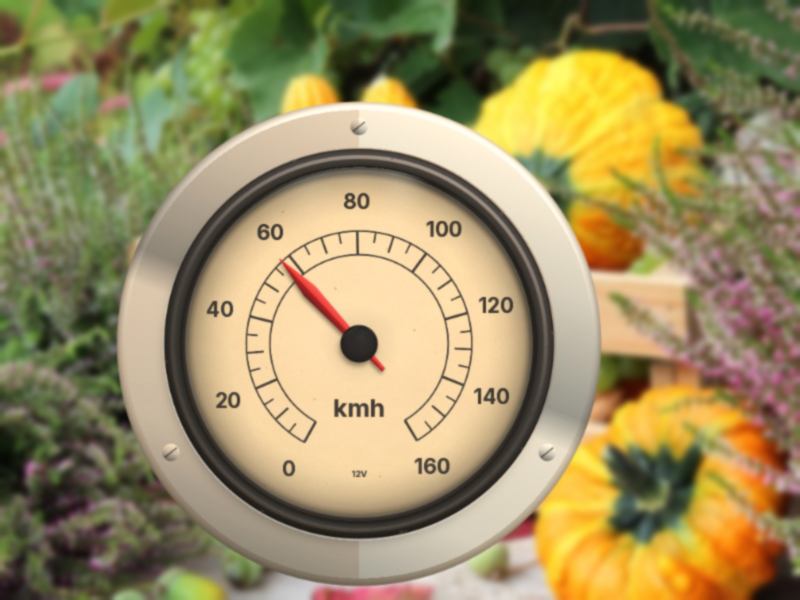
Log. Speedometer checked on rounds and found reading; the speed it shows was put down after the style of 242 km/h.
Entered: 57.5 km/h
